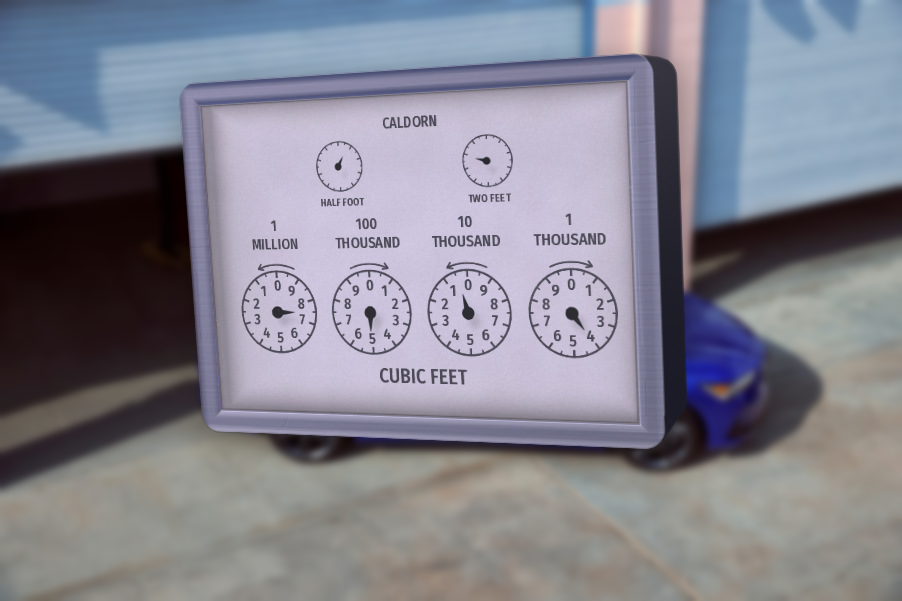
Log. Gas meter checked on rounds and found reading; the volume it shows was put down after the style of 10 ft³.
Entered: 750400 ft³
